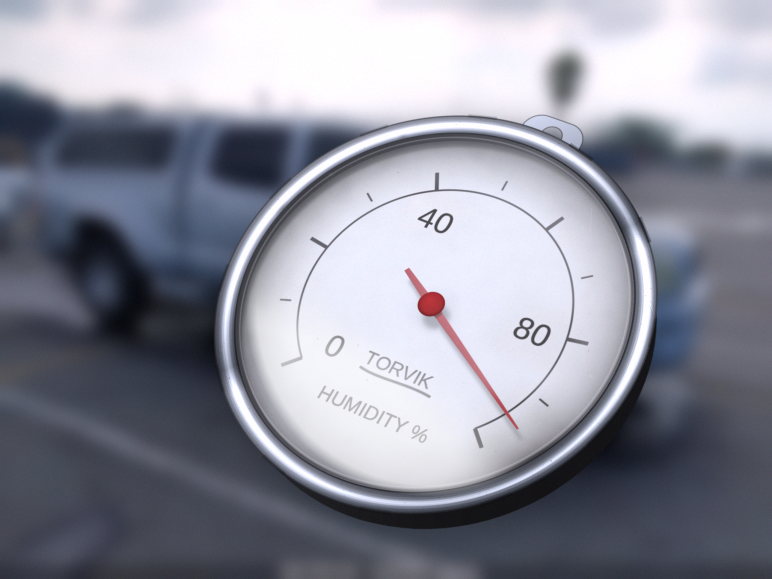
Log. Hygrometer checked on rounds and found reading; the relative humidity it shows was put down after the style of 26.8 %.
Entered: 95 %
